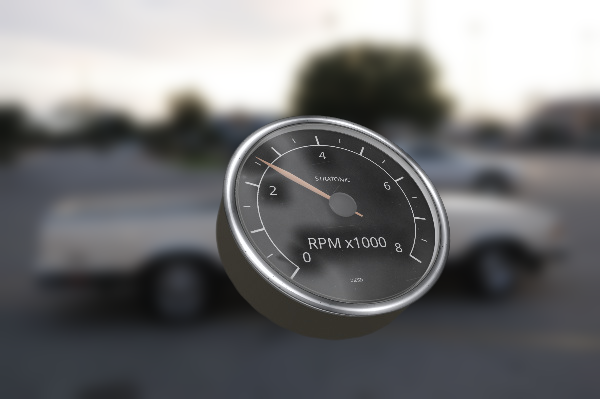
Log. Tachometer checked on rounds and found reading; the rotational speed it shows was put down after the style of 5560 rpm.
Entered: 2500 rpm
